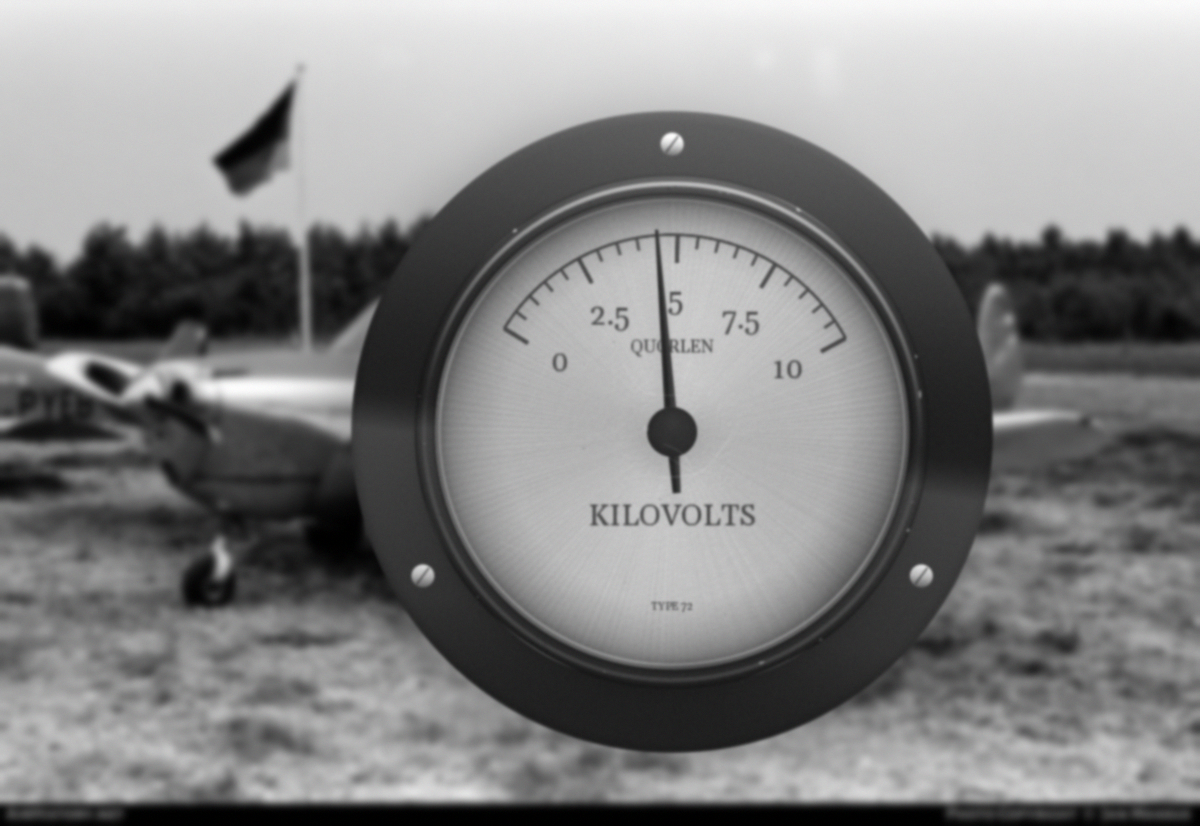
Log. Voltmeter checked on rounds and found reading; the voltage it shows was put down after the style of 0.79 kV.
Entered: 4.5 kV
